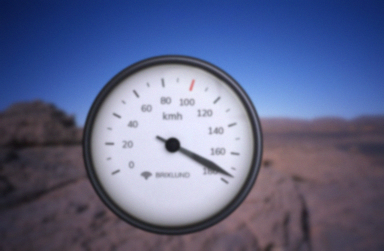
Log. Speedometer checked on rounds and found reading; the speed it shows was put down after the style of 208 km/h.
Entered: 175 km/h
